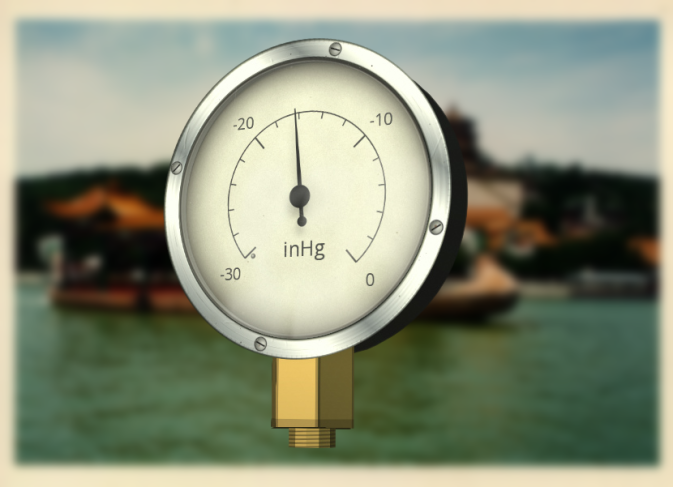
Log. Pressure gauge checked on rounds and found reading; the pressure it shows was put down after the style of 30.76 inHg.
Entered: -16 inHg
